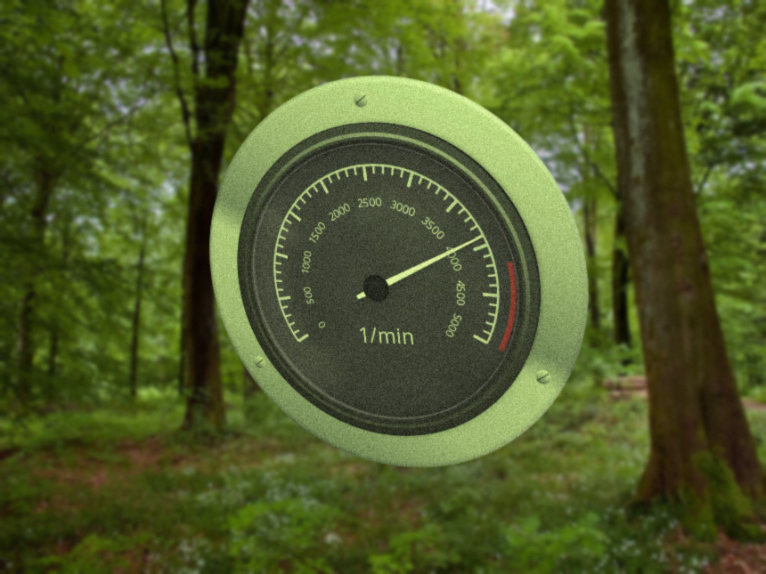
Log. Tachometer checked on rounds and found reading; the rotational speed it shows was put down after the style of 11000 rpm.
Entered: 3900 rpm
